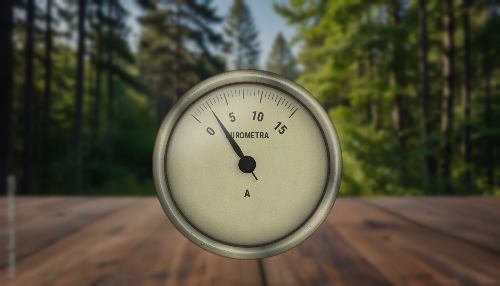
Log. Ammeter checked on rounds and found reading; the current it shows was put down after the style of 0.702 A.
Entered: 2.5 A
